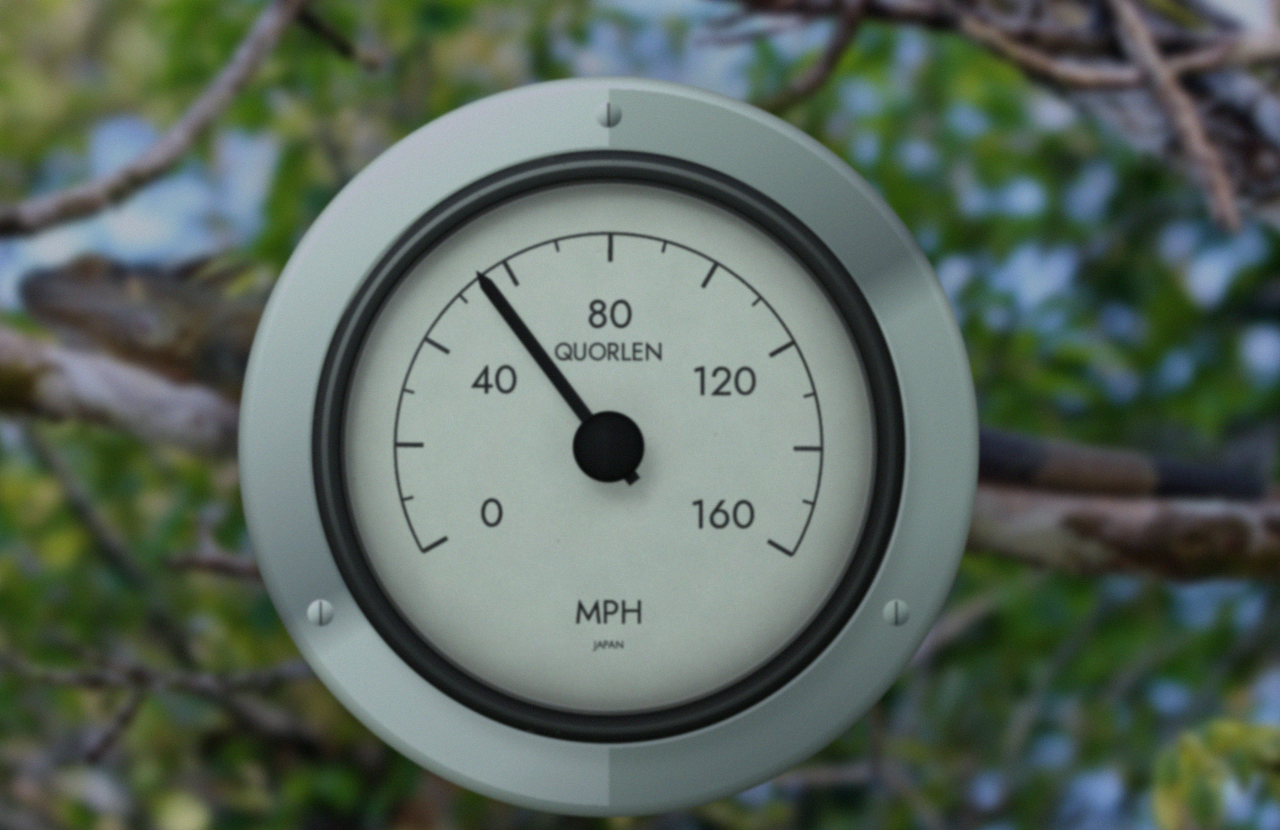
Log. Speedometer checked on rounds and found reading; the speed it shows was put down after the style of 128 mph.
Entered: 55 mph
